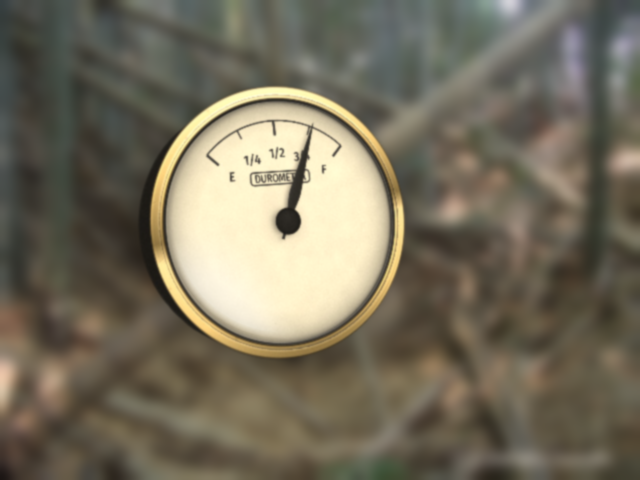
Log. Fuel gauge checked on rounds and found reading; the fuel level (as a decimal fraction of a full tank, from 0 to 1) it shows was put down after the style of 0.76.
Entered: 0.75
